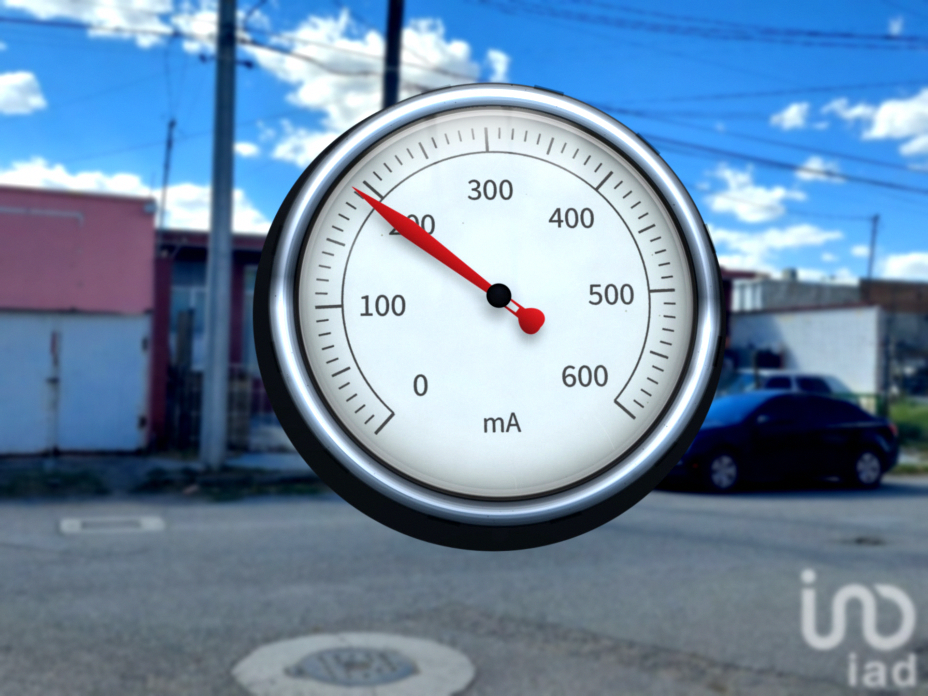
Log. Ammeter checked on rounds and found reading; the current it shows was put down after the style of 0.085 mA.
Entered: 190 mA
